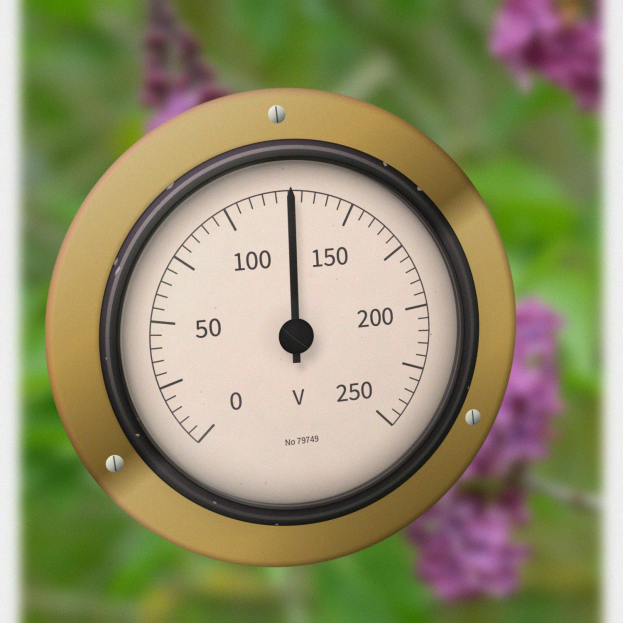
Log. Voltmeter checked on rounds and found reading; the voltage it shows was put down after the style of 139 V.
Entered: 125 V
